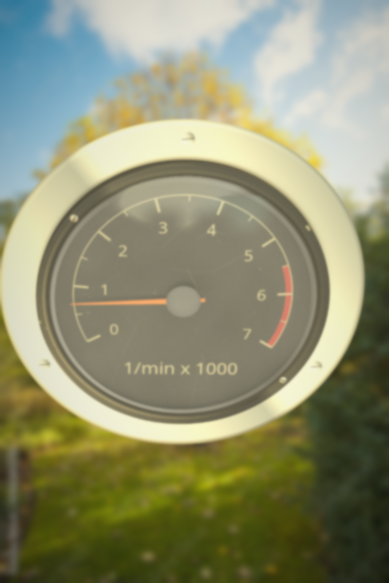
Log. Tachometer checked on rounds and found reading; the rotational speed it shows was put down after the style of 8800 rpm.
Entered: 750 rpm
